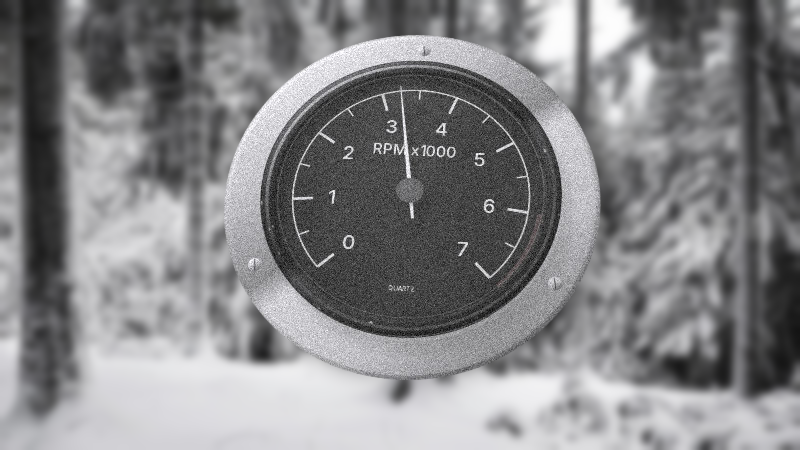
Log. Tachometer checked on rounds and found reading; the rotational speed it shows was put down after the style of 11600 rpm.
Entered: 3250 rpm
